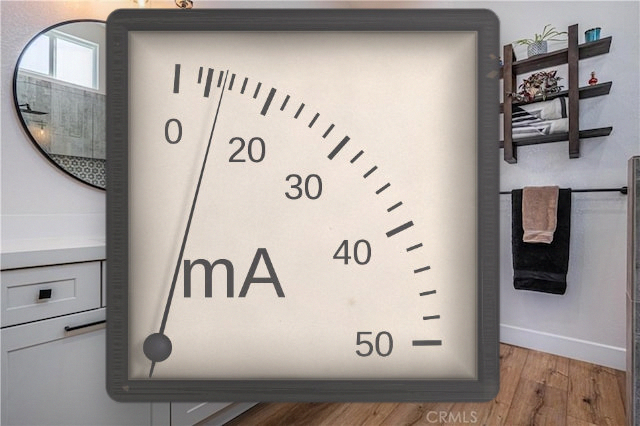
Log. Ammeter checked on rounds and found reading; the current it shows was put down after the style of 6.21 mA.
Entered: 13 mA
